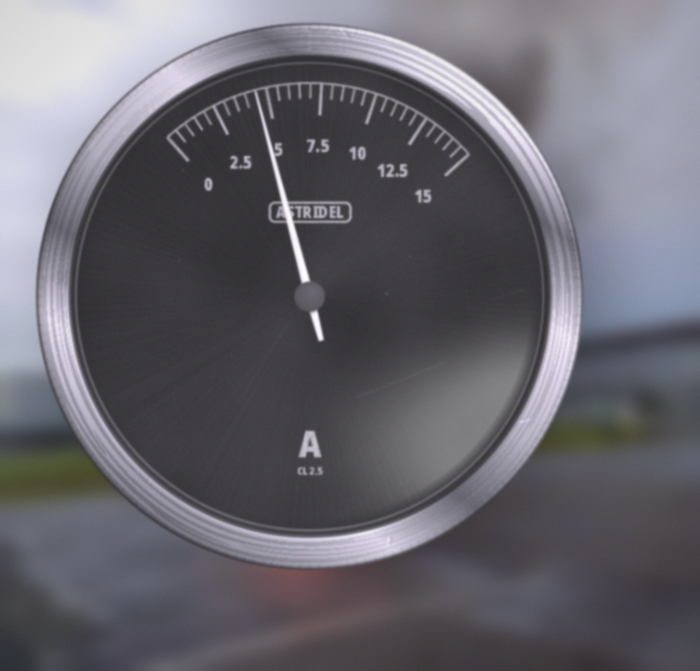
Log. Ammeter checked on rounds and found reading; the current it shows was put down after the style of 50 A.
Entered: 4.5 A
